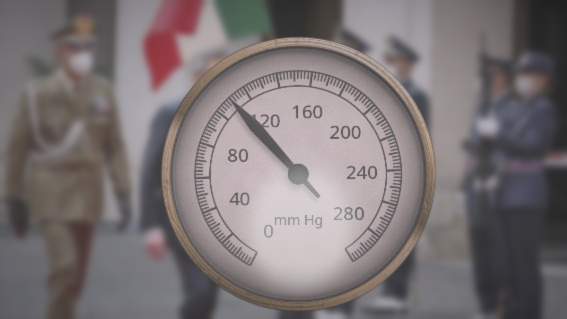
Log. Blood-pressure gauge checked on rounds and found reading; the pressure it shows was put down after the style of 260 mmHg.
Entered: 110 mmHg
